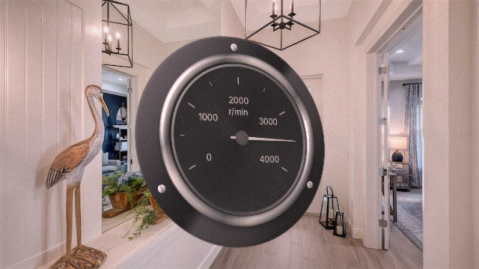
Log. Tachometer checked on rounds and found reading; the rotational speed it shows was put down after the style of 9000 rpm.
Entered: 3500 rpm
